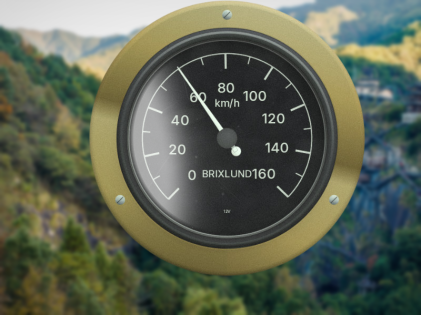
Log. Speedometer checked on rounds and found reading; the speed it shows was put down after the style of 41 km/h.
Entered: 60 km/h
